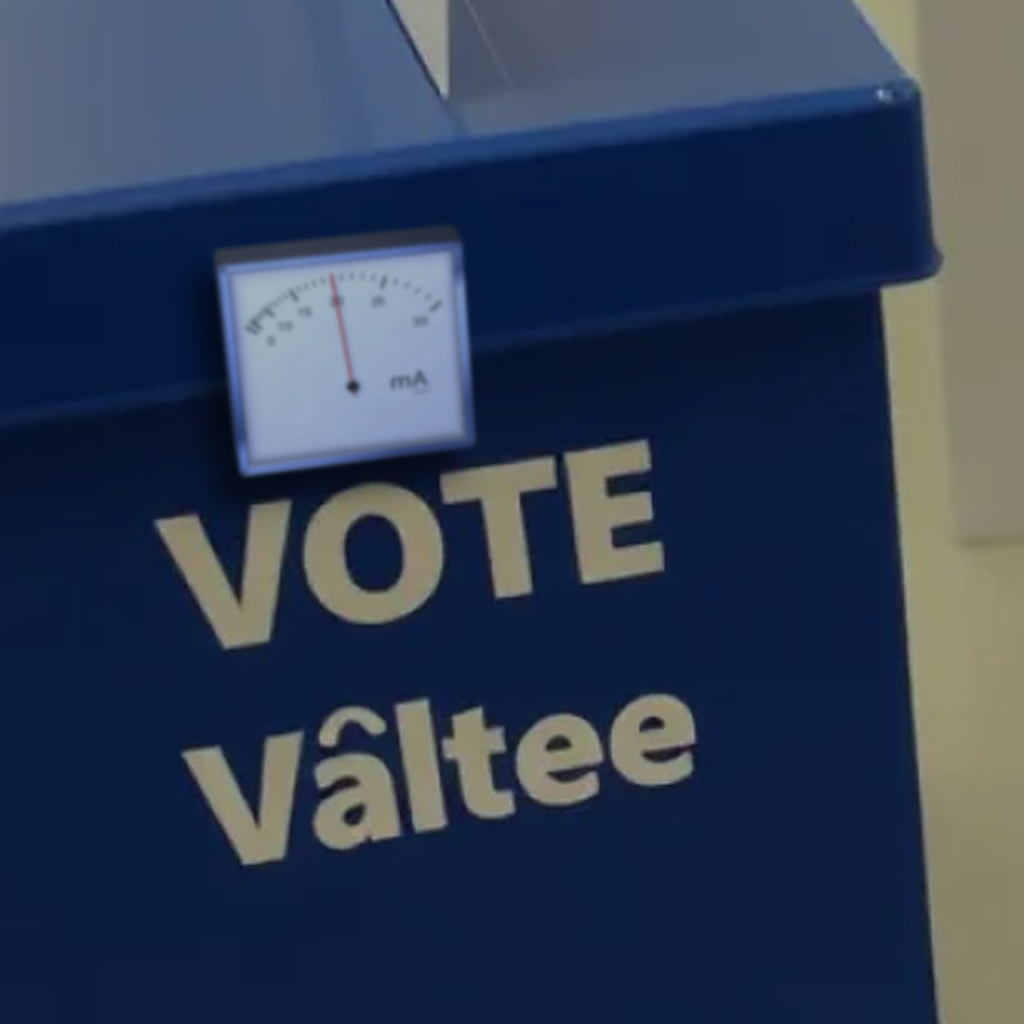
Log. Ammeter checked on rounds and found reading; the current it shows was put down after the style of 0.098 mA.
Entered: 20 mA
